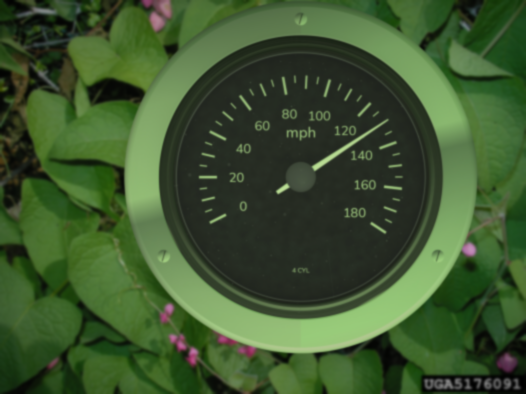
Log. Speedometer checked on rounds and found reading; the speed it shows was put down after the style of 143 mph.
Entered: 130 mph
